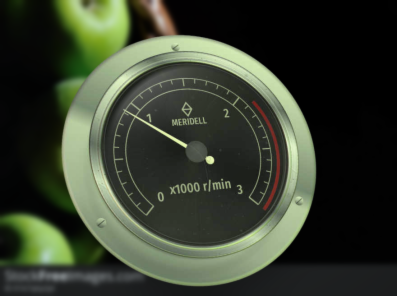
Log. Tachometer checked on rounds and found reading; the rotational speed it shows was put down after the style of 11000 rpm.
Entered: 900 rpm
